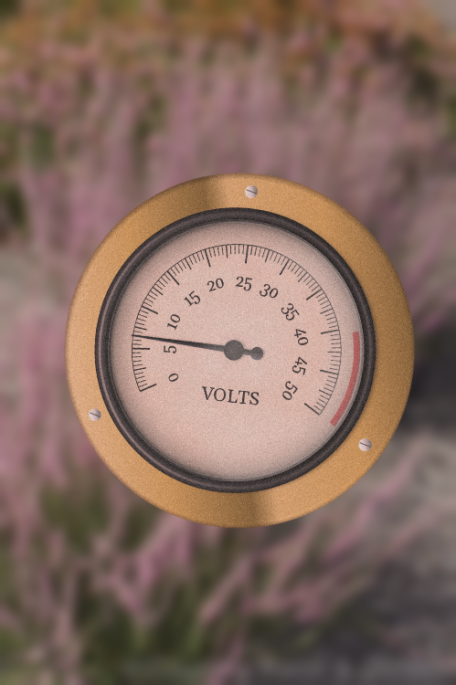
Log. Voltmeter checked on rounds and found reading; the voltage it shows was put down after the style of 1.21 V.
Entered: 6.5 V
